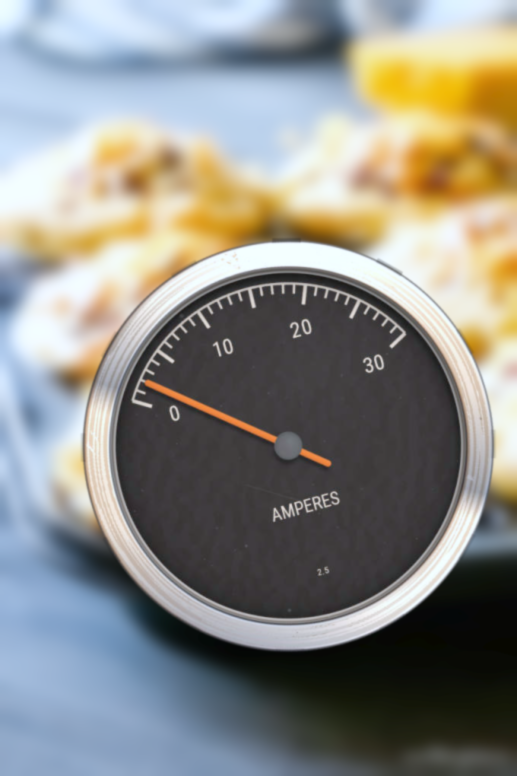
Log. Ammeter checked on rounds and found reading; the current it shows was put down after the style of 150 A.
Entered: 2 A
